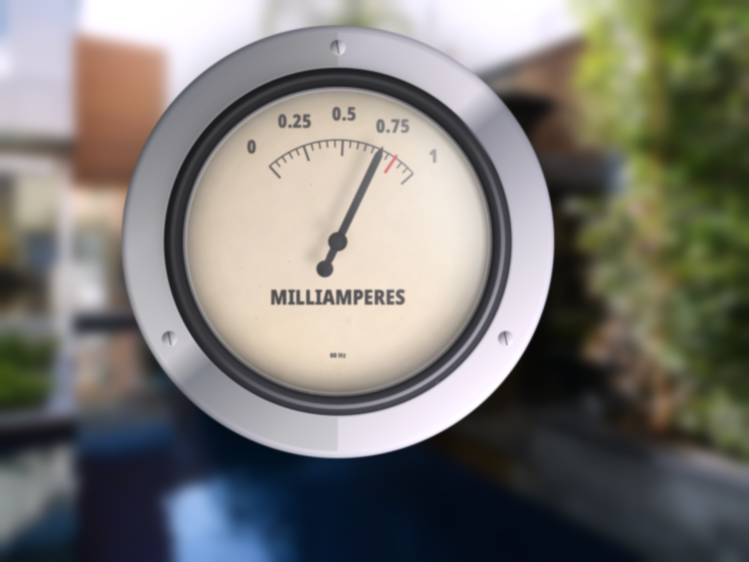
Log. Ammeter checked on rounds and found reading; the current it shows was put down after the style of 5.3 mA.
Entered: 0.75 mA
